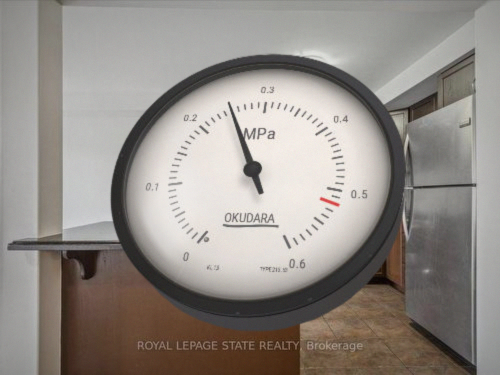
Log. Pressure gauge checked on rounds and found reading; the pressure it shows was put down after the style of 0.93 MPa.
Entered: 0.25 MPa
